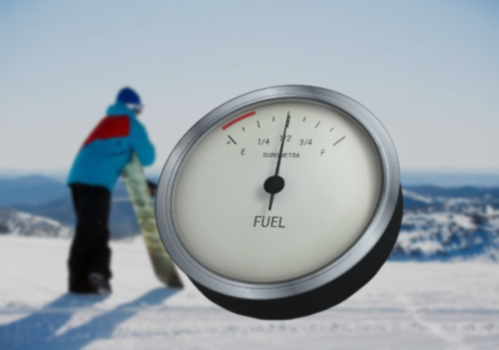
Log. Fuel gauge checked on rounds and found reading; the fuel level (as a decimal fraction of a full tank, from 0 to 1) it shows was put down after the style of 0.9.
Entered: 0.5
